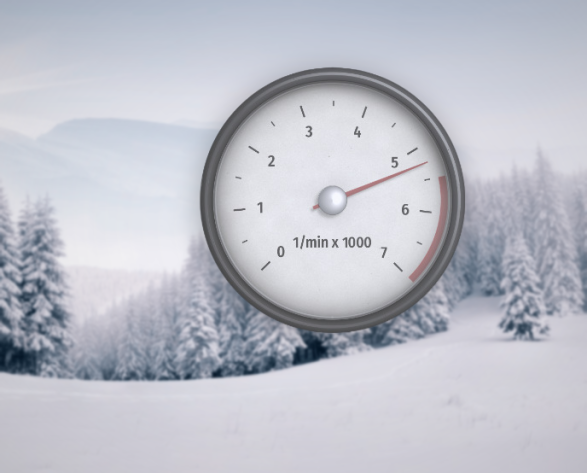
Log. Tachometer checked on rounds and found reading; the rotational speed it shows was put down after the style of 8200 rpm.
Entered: 5250 rpm
